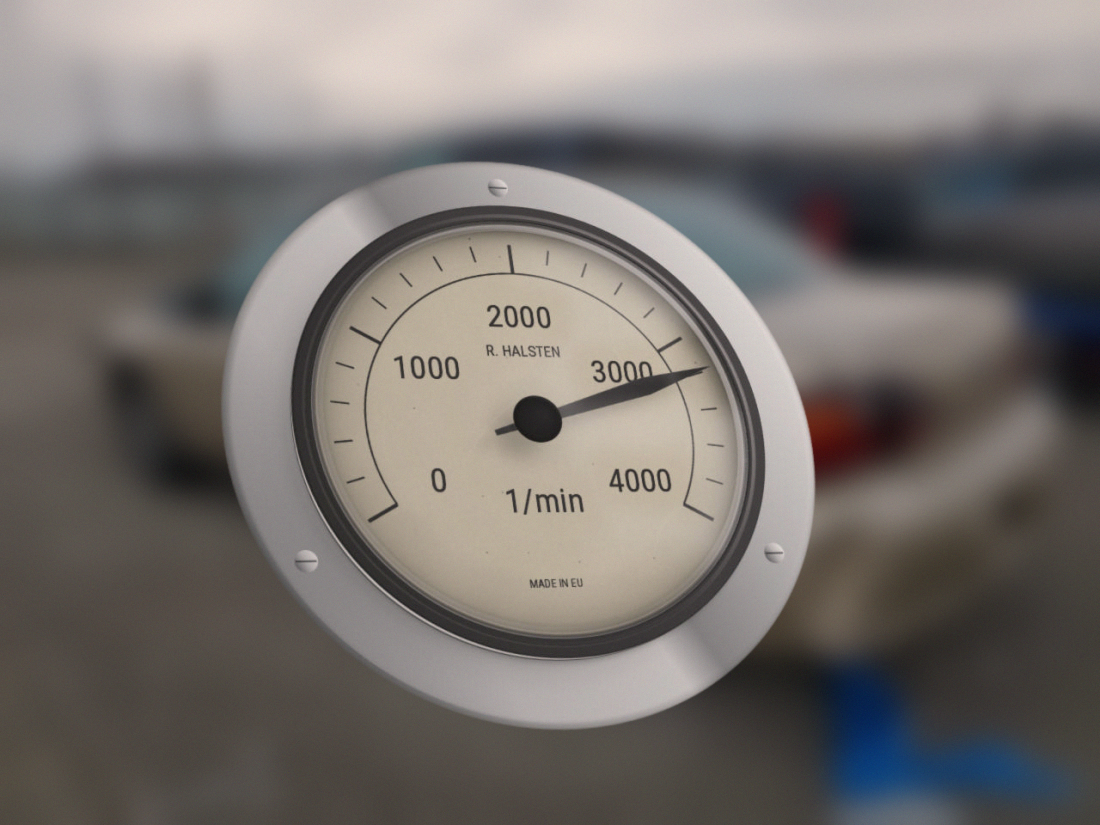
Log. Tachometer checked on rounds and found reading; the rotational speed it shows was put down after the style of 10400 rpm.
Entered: 3200 rpm
